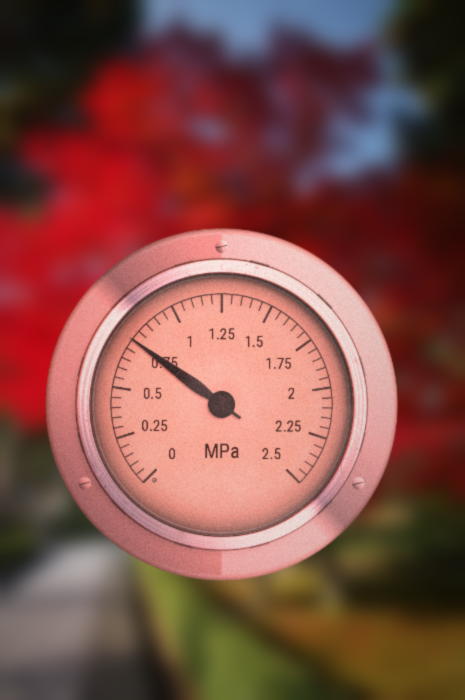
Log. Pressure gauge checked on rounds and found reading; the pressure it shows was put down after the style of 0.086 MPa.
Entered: 0.75 MPa
